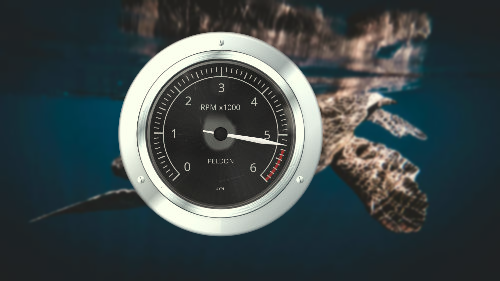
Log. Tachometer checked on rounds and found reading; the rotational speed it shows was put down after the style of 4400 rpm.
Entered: 5200 rpm
